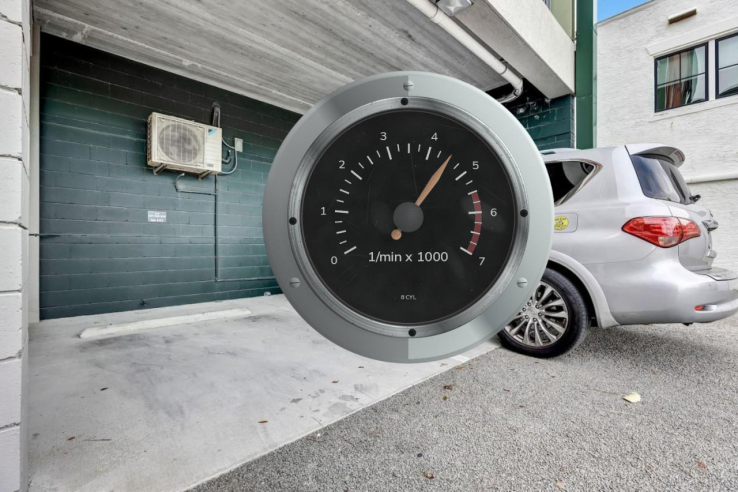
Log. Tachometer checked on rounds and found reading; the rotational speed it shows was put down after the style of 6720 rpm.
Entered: 4500 rpm
